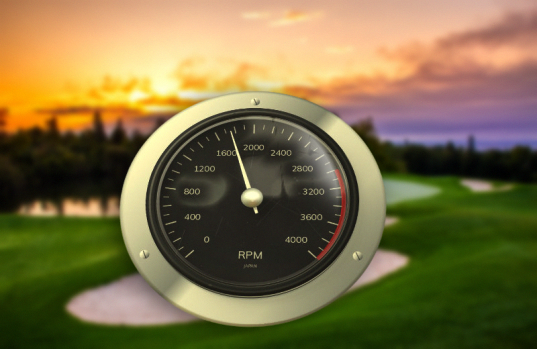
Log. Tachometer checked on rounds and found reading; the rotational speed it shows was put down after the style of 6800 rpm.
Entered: 1750 rpm
